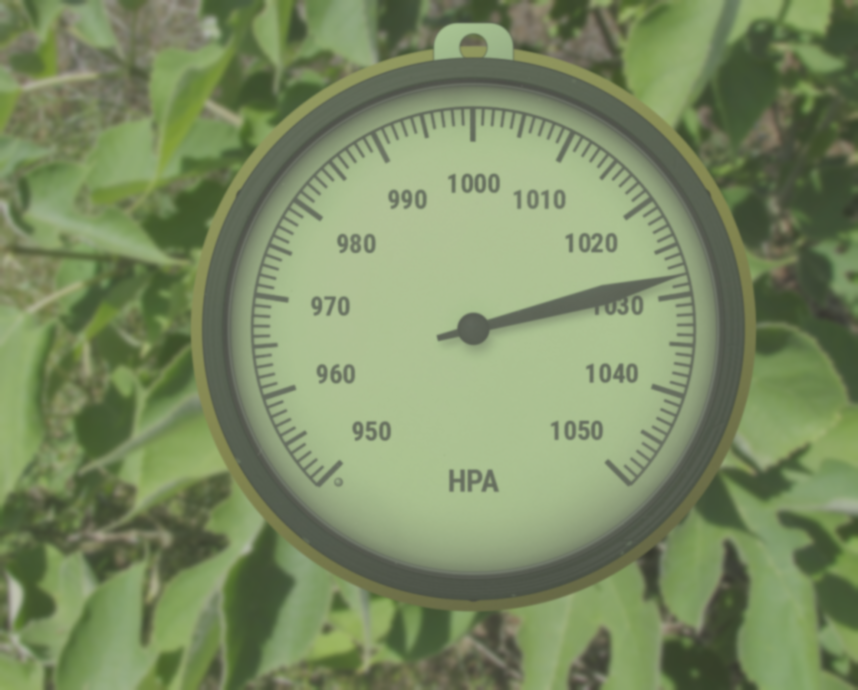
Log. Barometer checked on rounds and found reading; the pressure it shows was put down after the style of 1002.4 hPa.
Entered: 1028 hPa
